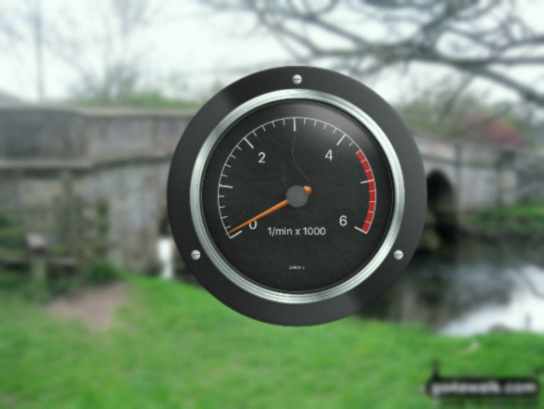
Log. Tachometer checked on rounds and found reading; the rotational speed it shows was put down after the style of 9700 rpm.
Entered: 100 rpm
